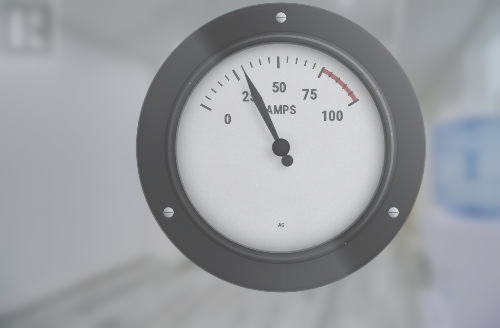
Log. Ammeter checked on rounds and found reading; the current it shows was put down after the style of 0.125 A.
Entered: 30 A
